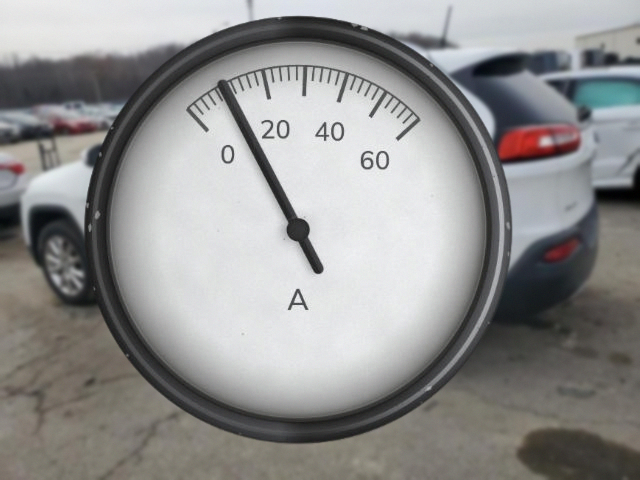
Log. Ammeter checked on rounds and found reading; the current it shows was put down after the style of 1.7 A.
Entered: 10 A
